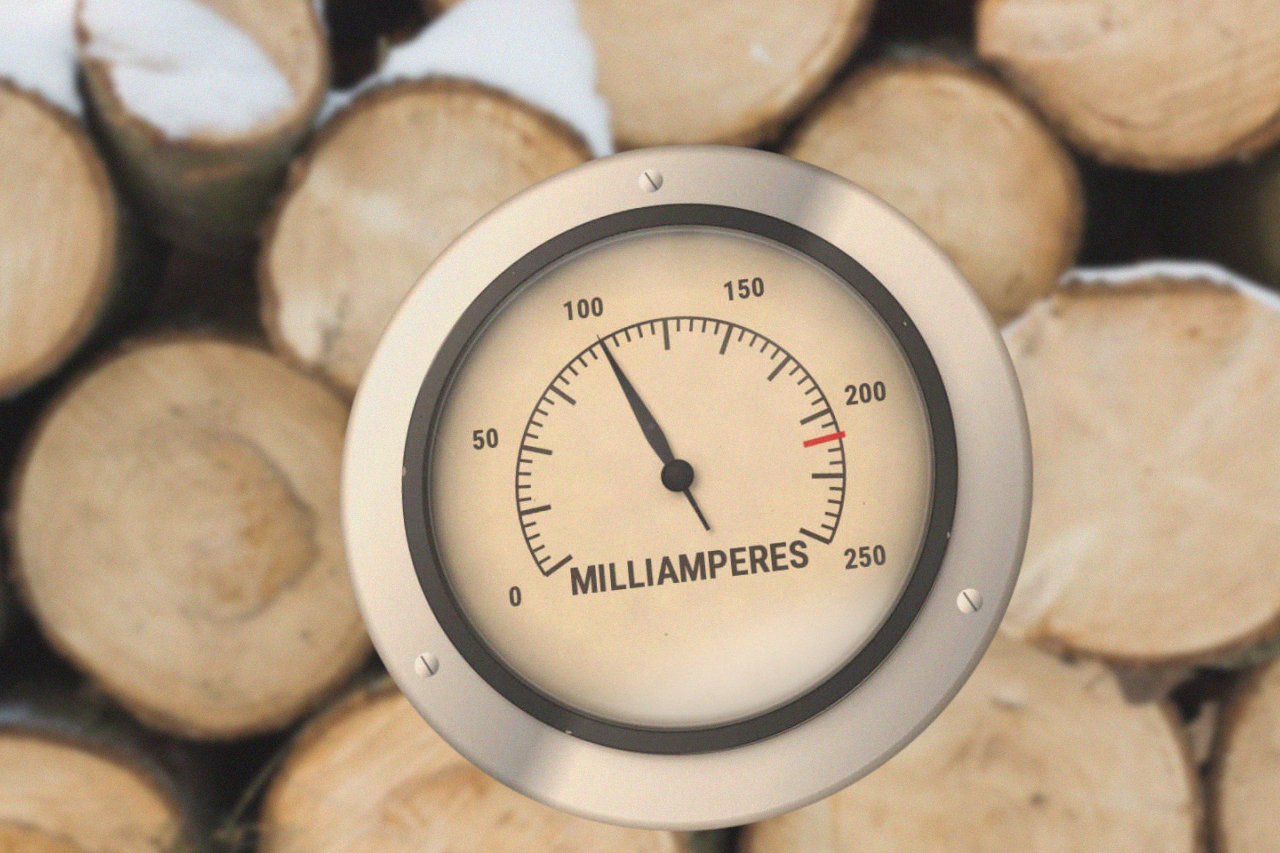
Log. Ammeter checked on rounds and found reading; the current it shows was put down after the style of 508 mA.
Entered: 100 mA
